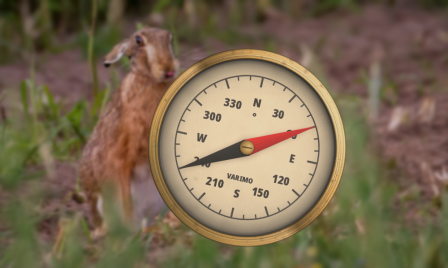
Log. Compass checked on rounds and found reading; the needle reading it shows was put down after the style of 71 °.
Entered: 60 °
